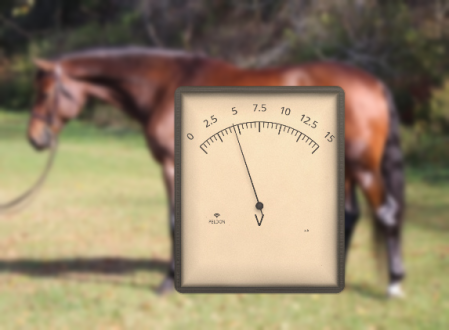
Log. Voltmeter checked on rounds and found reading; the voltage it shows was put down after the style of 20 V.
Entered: 4.5 V
